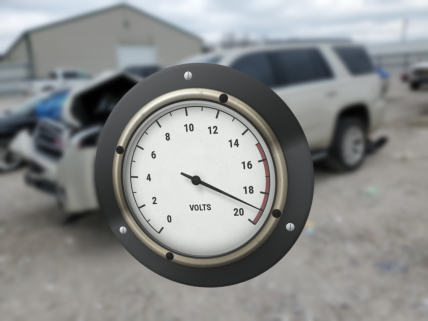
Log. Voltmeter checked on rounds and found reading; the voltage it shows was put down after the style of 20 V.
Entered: 19 V
